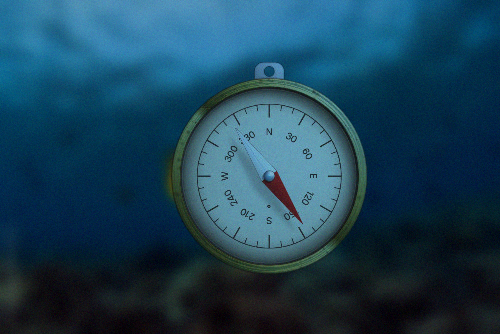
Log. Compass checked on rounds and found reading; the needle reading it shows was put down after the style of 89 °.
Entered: 145 °
